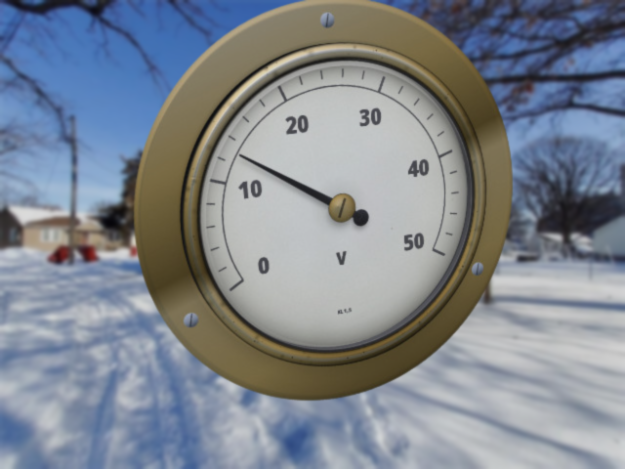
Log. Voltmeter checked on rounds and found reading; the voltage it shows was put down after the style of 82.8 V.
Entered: 13 V
